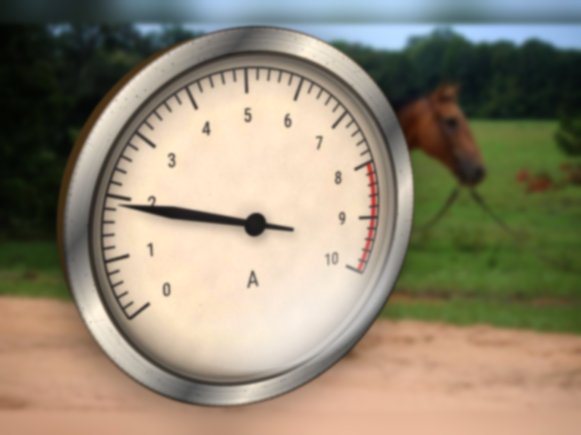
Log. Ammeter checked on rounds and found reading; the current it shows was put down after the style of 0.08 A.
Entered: 1.9 A
